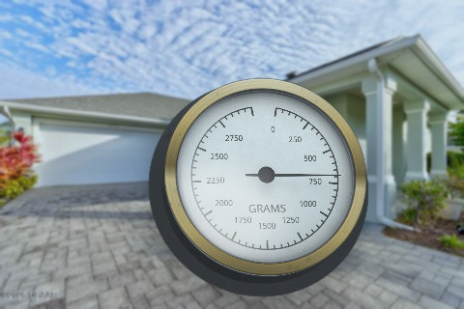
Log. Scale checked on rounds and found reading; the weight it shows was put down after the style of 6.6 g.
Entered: 700 g
